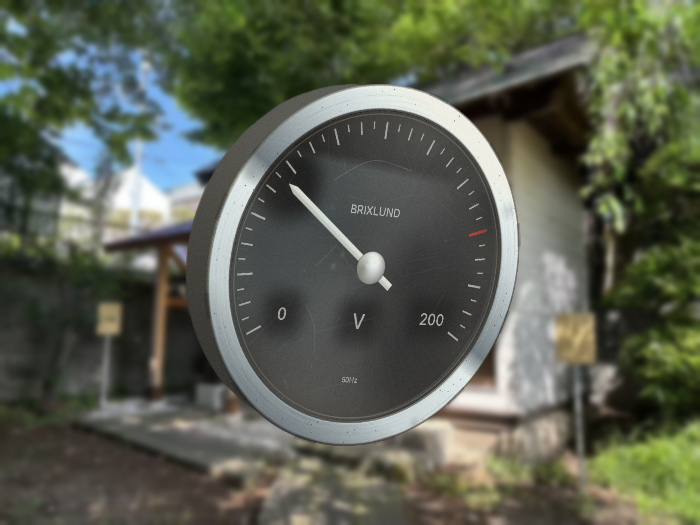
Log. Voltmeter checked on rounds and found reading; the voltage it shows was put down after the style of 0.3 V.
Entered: 55 V
